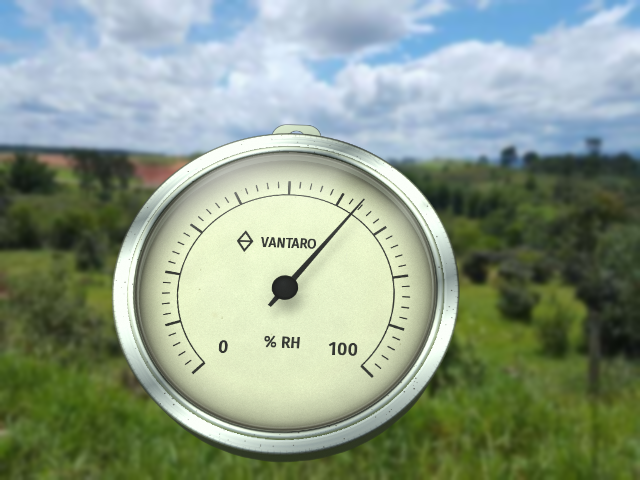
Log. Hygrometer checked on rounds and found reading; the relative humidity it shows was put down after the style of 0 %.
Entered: 64 %
